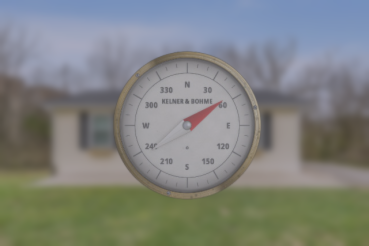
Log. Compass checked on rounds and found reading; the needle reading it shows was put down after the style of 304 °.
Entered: 55 °
